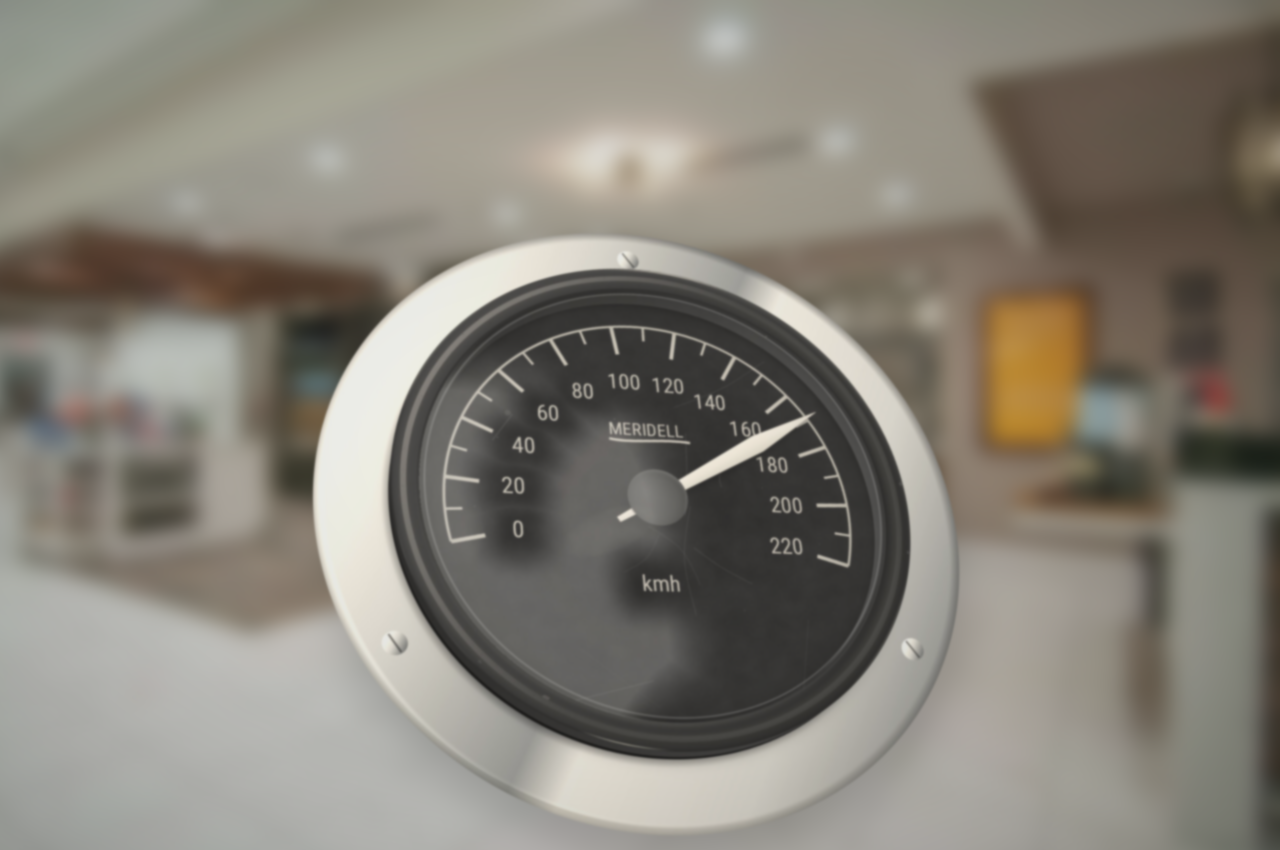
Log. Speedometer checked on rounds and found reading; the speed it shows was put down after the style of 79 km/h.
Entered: 170 km/h
